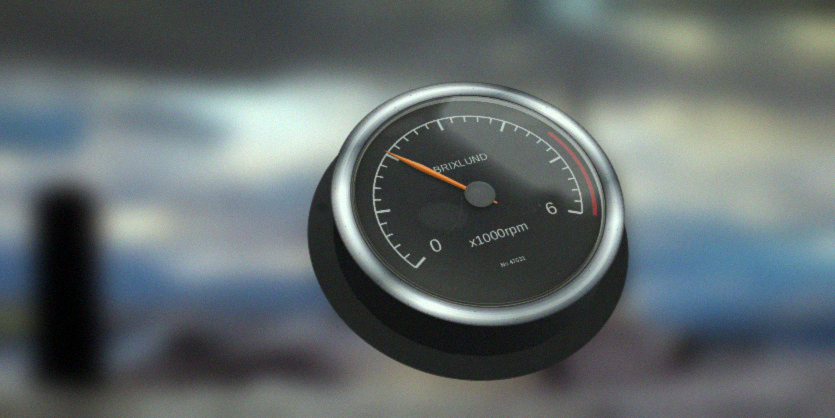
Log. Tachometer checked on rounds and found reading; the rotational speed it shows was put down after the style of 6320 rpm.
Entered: 2000 rpm
